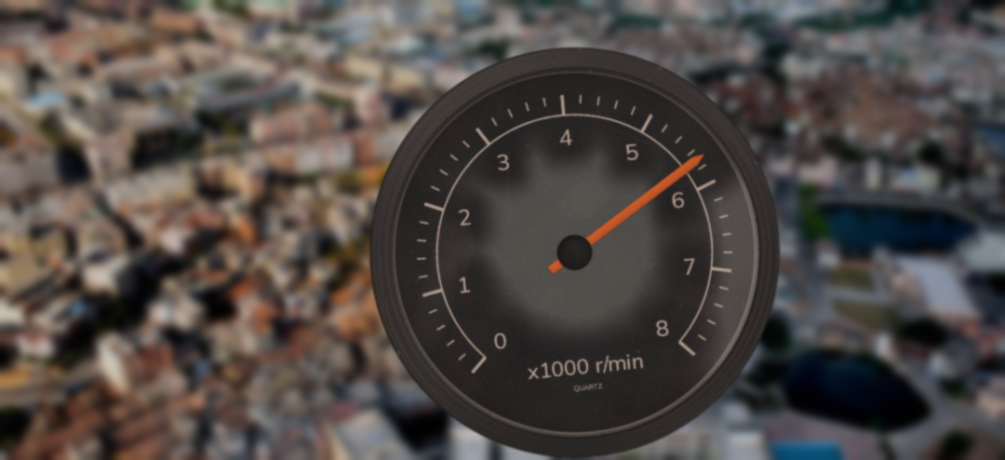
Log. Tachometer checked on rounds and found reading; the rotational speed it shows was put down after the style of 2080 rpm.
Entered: 5700 rpm
